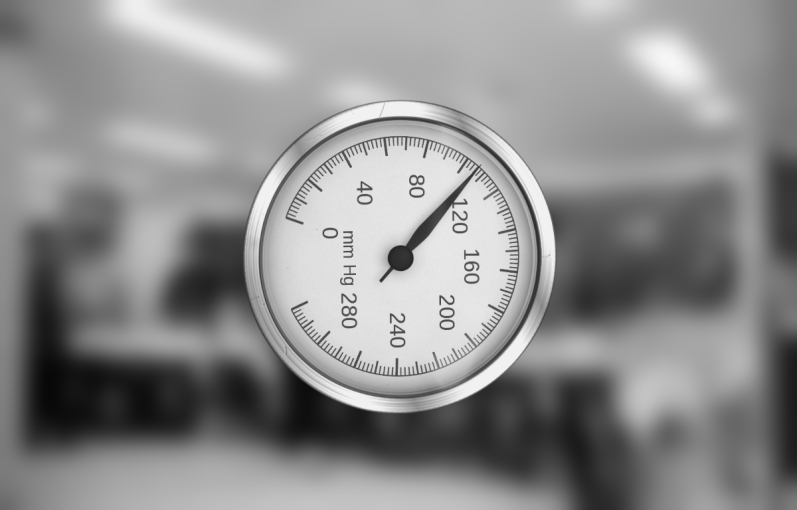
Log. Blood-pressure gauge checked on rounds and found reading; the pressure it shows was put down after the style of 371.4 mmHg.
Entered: 106 mmHg
